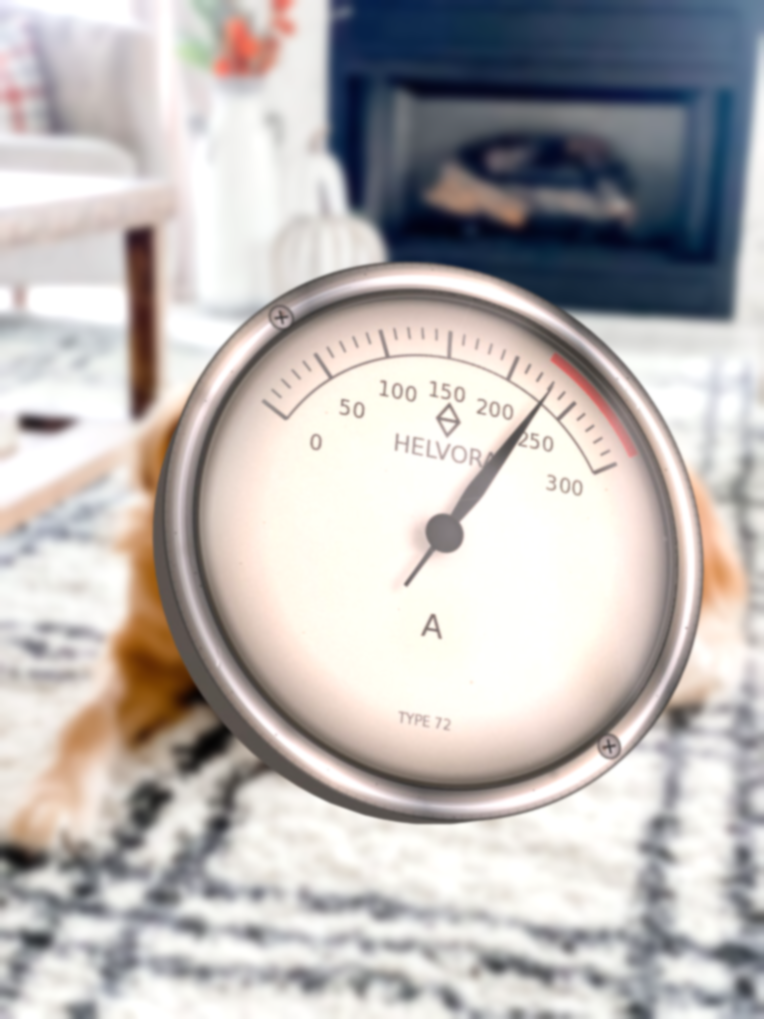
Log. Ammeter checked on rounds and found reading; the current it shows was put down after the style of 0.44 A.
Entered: 230 A
